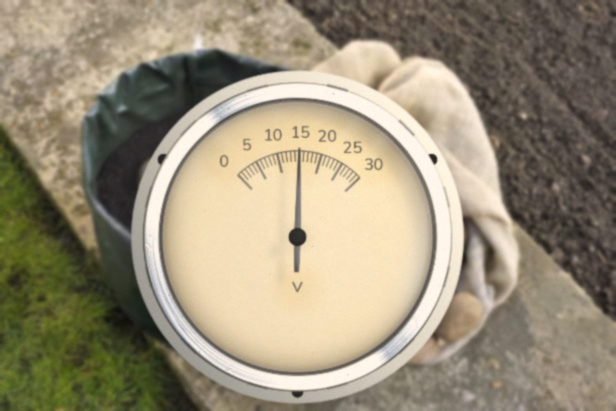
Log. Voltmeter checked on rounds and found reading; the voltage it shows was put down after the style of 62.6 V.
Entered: 15 V
